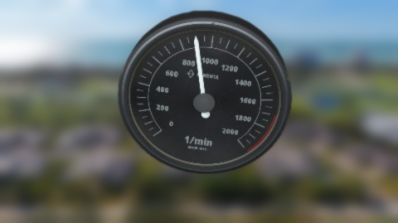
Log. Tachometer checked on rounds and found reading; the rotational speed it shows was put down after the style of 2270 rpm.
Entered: 900 rpm
